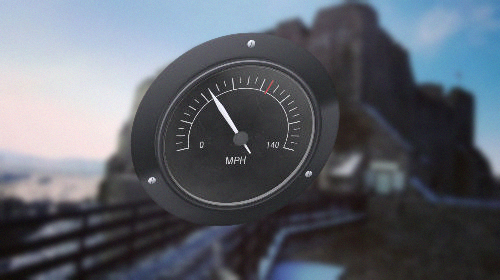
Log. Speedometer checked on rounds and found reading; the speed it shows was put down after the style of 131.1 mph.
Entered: 45 mph
